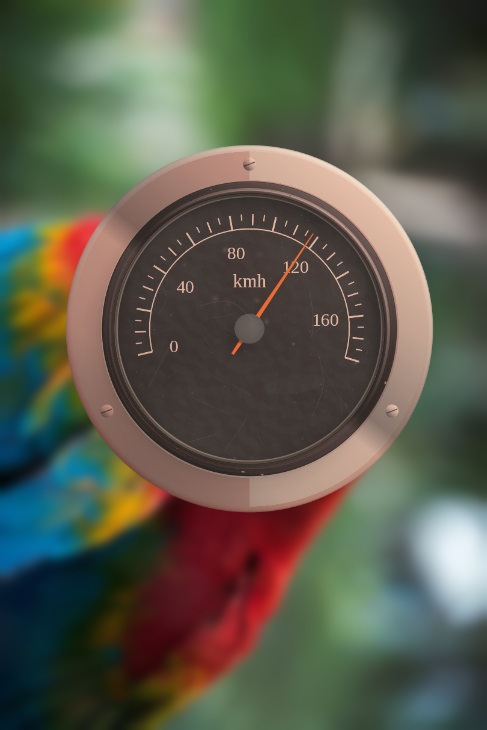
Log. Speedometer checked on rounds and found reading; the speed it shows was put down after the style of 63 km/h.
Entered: 117.5 km/h
